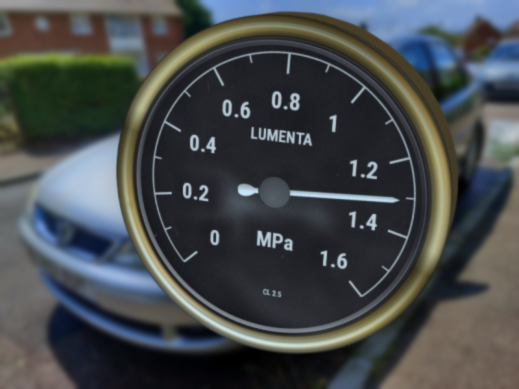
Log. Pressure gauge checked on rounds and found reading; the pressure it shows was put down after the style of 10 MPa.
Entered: 1.3 MPa
